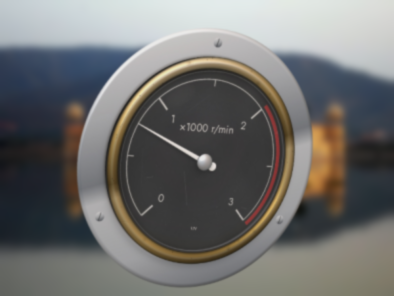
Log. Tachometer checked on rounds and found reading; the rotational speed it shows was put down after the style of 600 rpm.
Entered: 750 rpm
